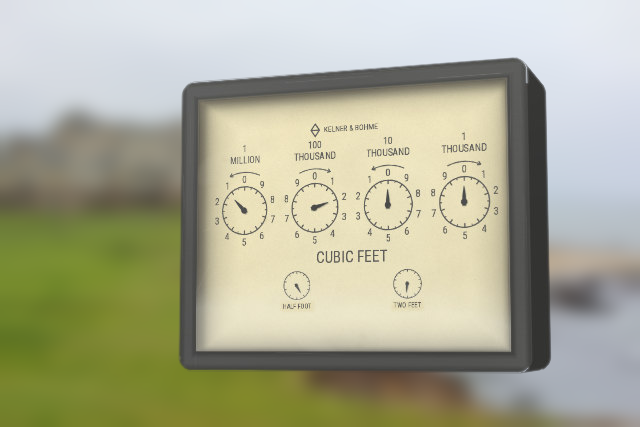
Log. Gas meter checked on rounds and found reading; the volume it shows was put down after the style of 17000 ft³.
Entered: 120000 ft³
